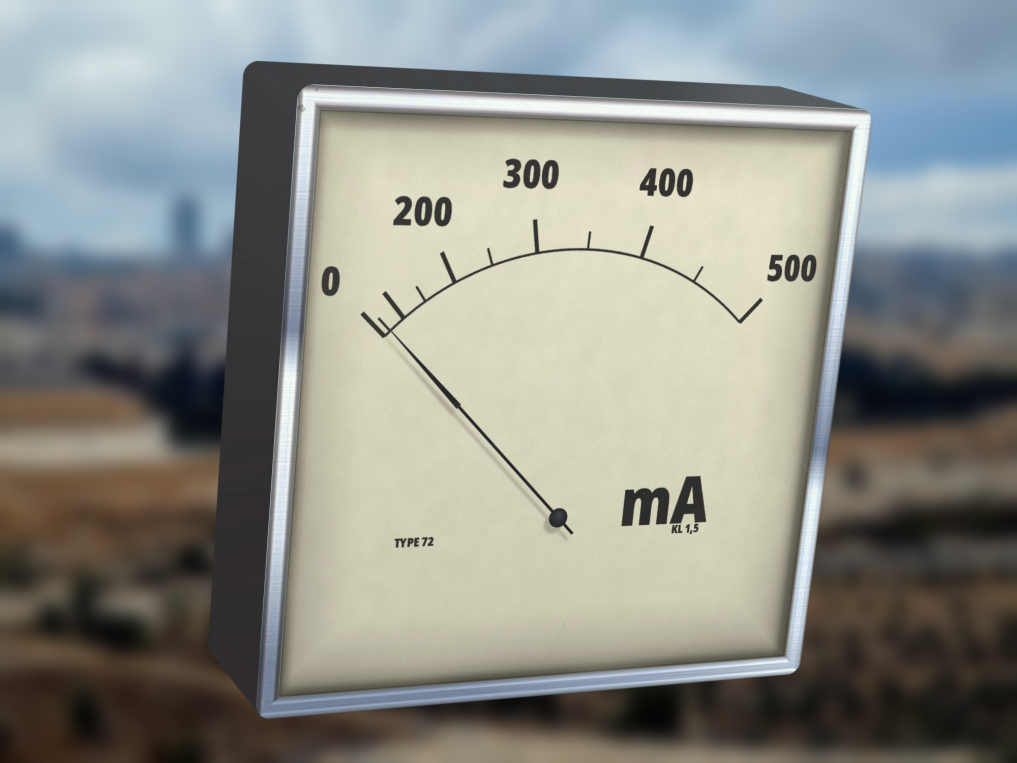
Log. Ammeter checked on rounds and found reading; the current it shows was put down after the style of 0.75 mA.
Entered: 50 mA
